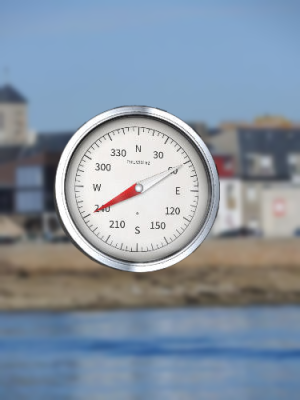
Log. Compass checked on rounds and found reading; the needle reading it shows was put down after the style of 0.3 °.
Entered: 240 °
